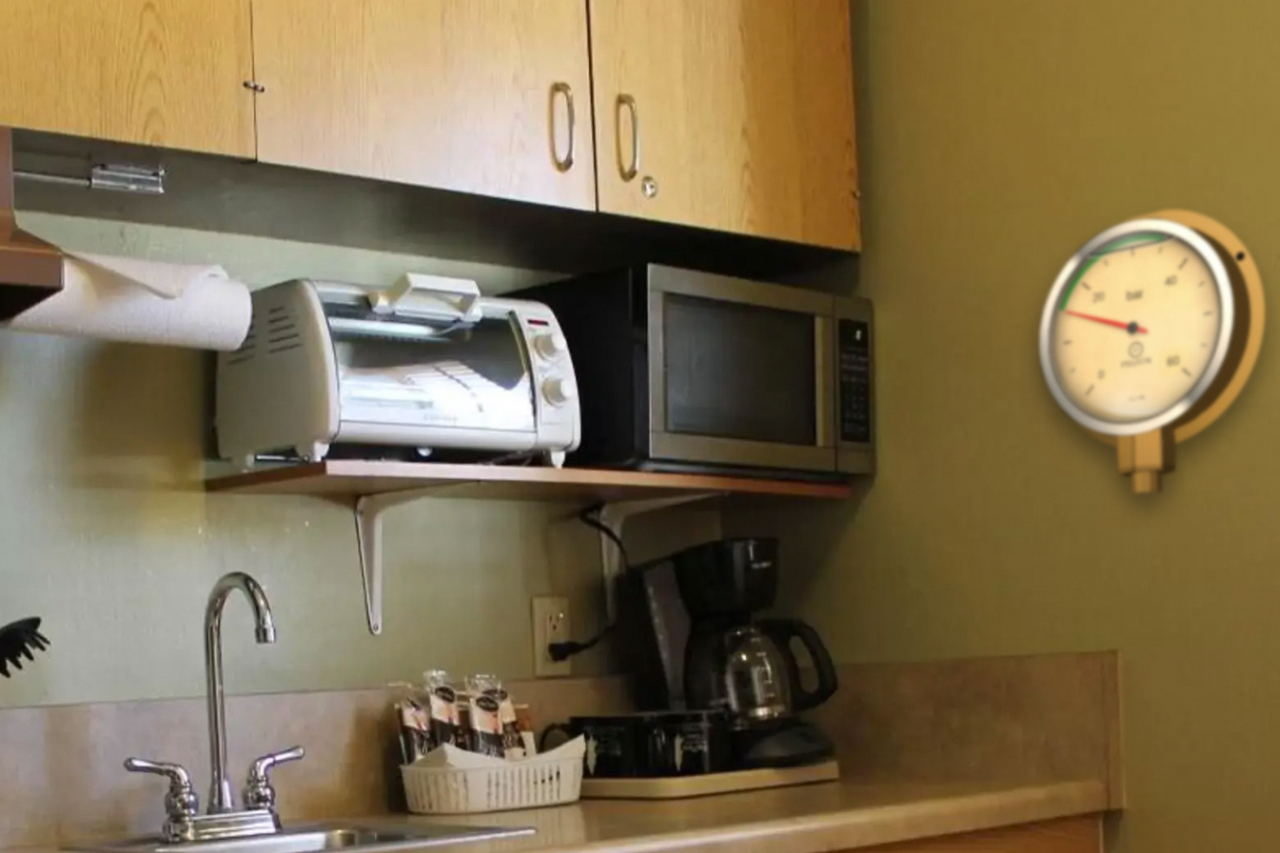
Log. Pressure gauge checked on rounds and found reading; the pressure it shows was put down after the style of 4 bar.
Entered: 15 bar
